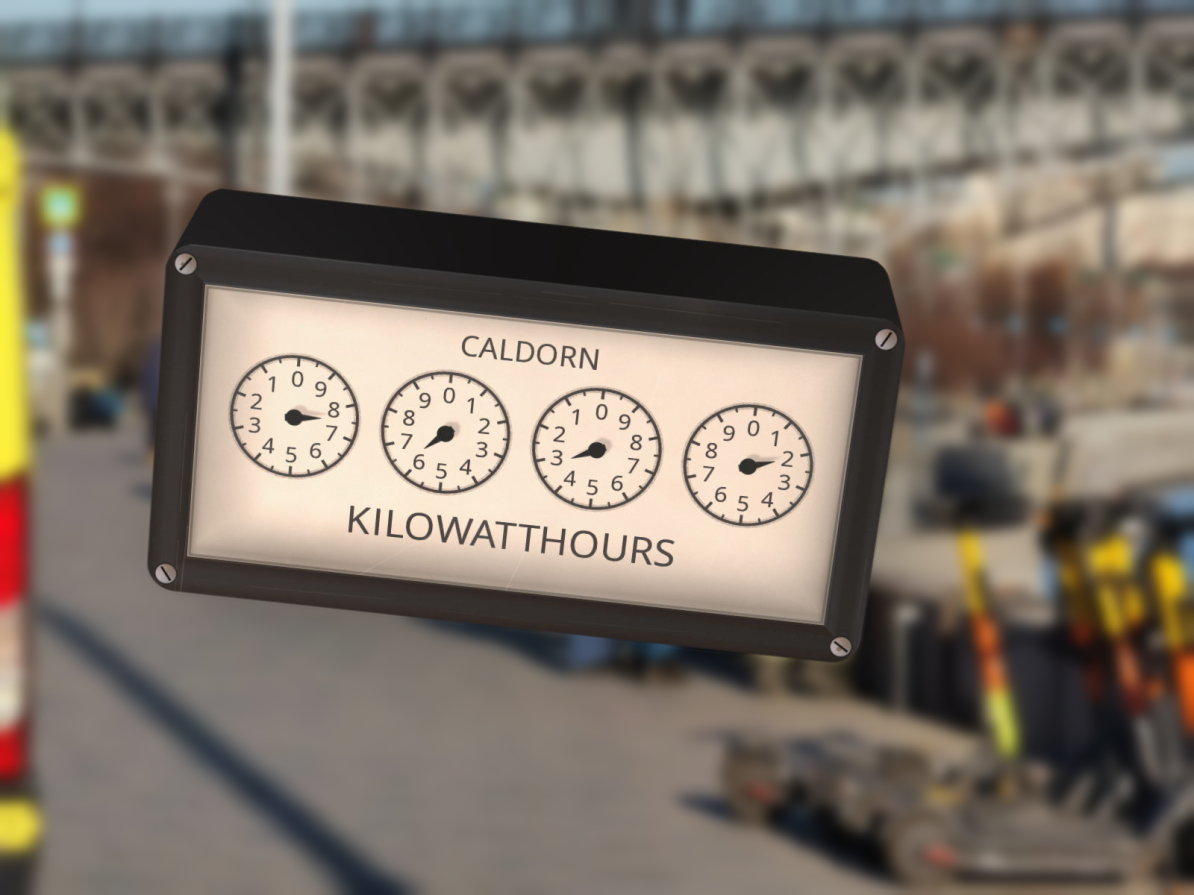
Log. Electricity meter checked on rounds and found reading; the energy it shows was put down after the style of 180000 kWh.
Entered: 7632 kWh
